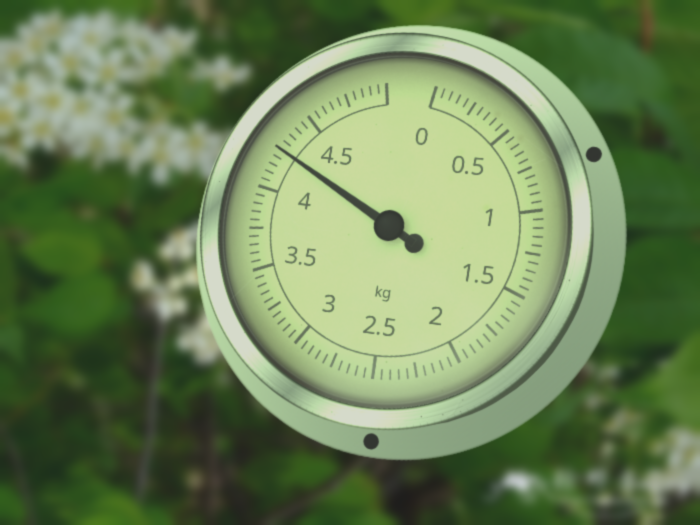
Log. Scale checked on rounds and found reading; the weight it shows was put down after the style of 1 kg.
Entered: 4.25 kg
